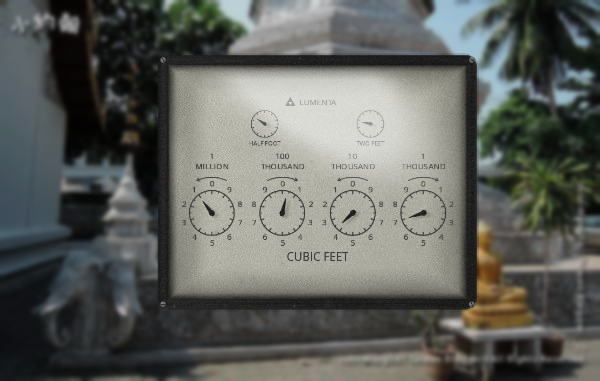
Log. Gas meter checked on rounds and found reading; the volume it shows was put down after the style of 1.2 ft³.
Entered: 103700 ft³
